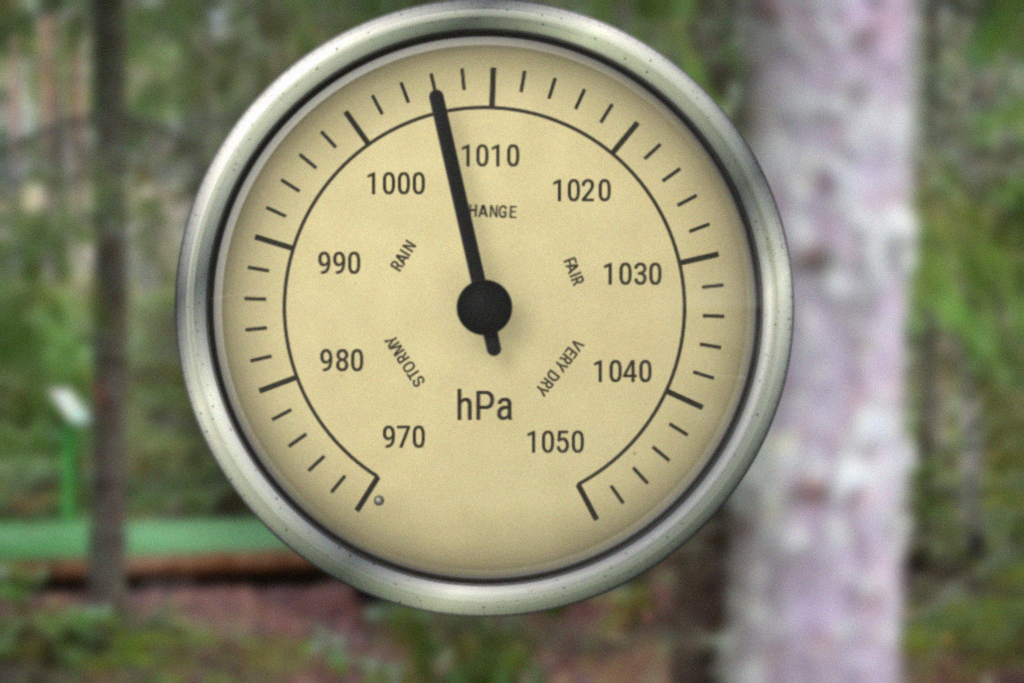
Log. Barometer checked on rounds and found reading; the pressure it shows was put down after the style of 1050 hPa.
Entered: 1006 hPa
